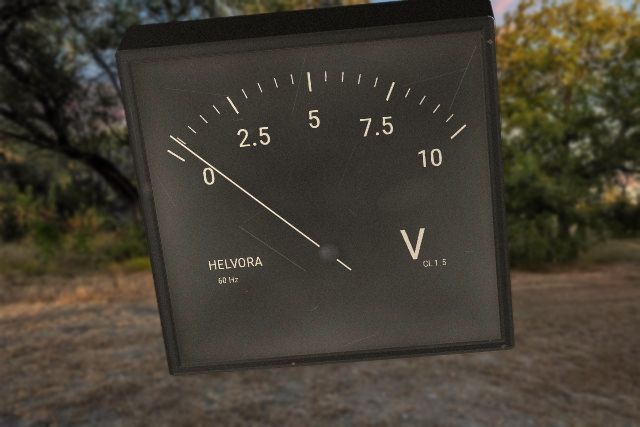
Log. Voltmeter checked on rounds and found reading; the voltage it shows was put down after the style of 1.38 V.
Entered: 0.5 V
